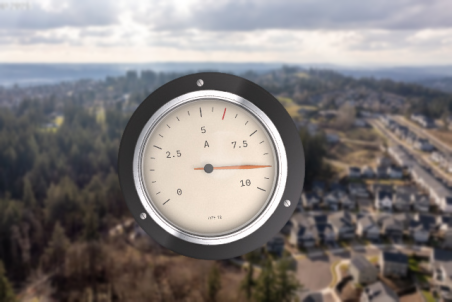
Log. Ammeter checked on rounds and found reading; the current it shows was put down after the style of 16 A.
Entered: 9 A
